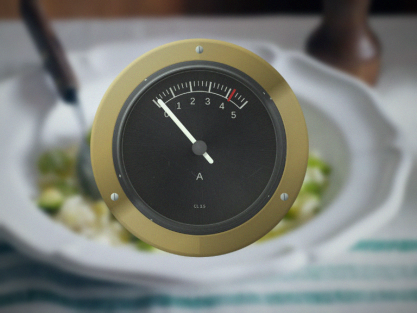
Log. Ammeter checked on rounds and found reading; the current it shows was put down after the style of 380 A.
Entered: 0.2 A
